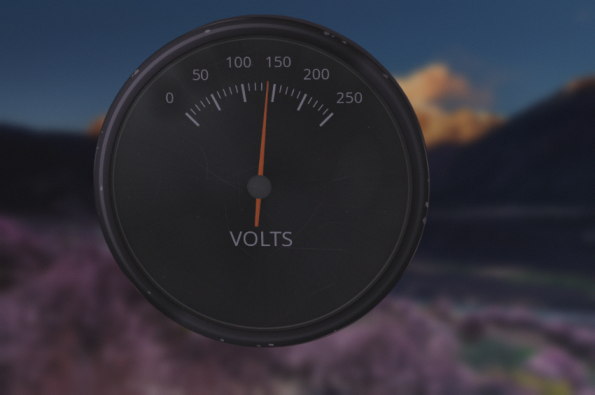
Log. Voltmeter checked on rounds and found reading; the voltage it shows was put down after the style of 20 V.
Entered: 140 V
